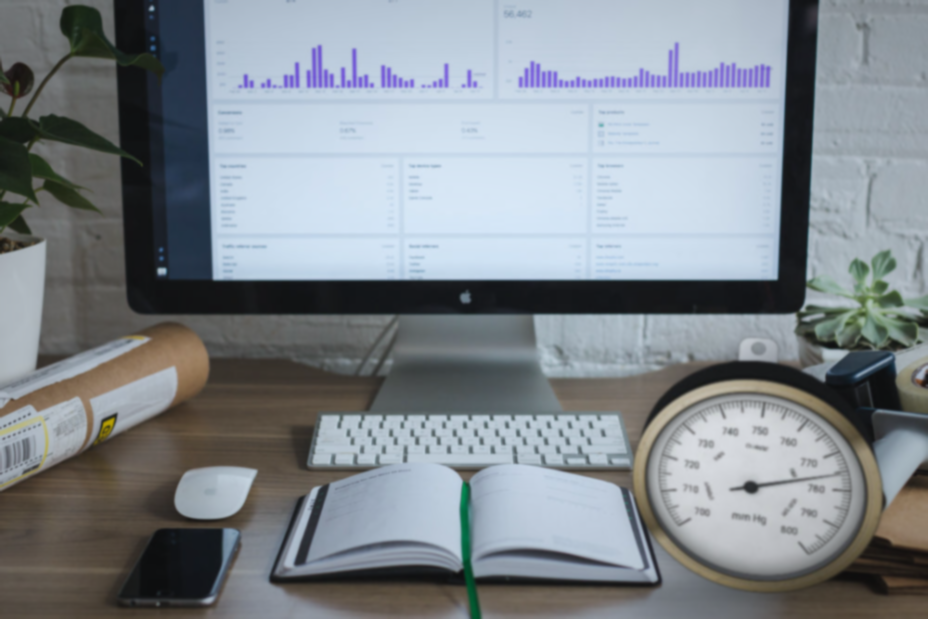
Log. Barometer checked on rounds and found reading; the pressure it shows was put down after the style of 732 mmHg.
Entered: 775 mmHg
